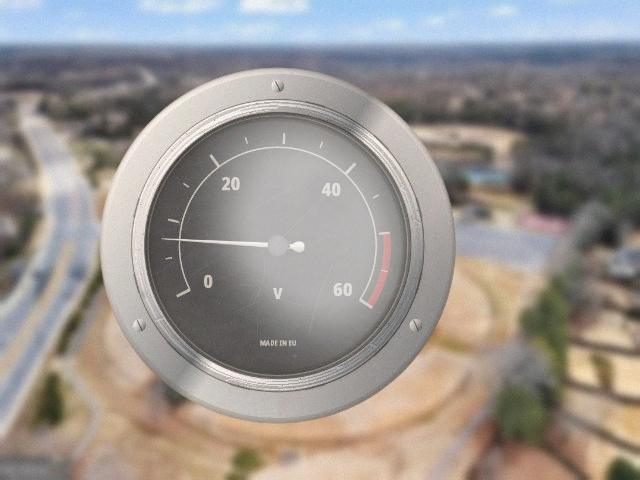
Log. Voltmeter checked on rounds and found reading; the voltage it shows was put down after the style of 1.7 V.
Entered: 7.5 V
